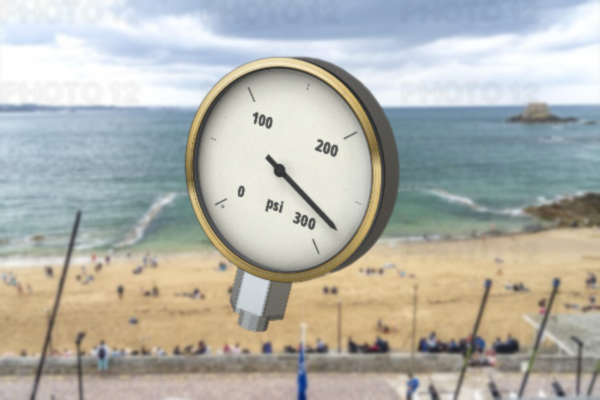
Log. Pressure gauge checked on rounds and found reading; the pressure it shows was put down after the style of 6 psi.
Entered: 275 psi
